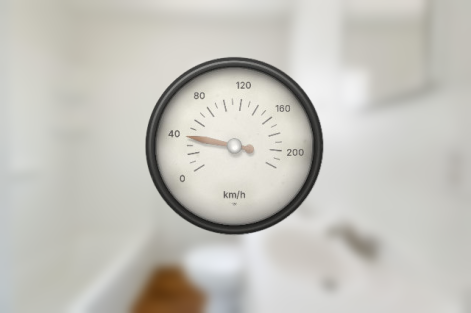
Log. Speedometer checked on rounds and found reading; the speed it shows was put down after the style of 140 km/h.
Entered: 40 km/h
